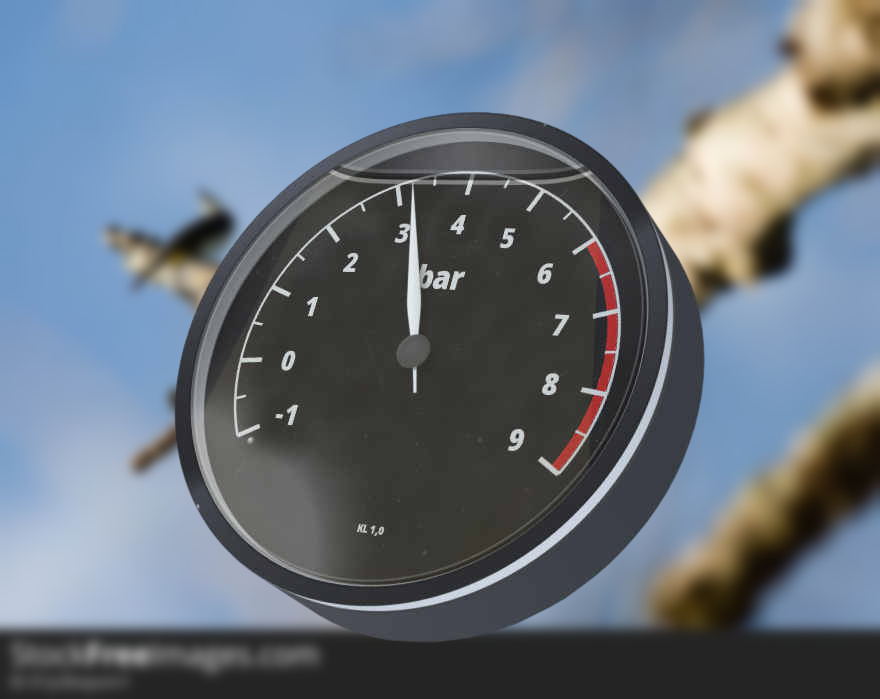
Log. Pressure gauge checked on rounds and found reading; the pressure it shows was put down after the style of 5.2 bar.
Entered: 3.25 bar
